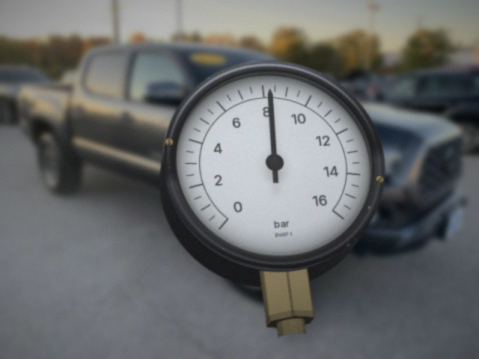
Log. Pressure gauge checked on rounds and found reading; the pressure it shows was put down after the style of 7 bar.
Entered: 8.25 bar
